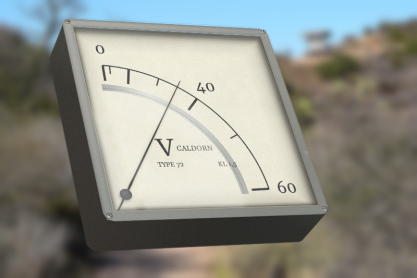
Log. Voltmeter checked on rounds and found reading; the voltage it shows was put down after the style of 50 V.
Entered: 35 V
